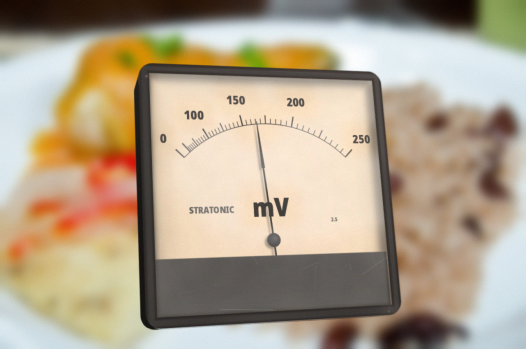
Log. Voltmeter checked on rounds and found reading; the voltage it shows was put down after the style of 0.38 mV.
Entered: 165 mV
